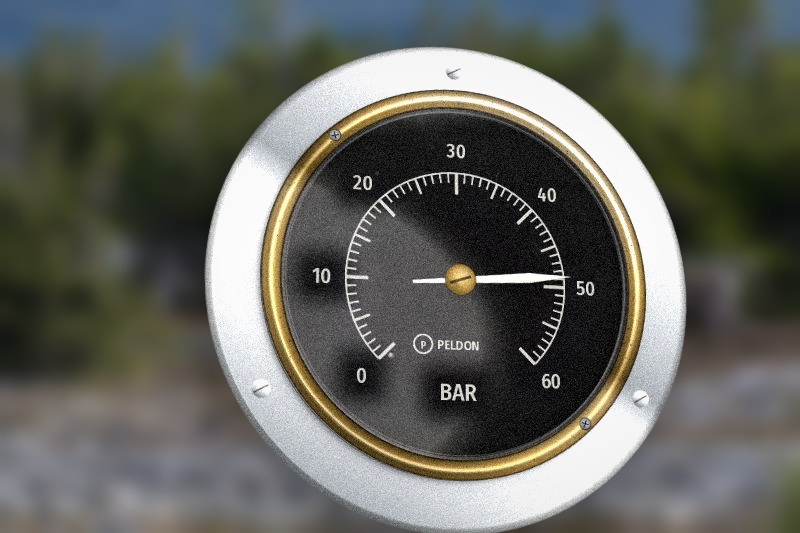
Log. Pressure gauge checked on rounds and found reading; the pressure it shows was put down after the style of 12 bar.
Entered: 49 bar
